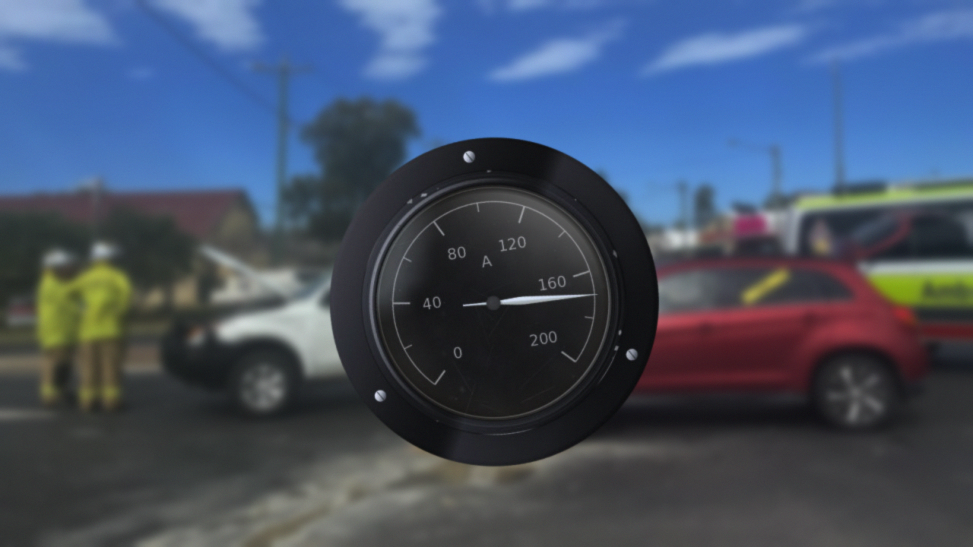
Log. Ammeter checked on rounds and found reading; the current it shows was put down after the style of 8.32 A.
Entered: 170 A
